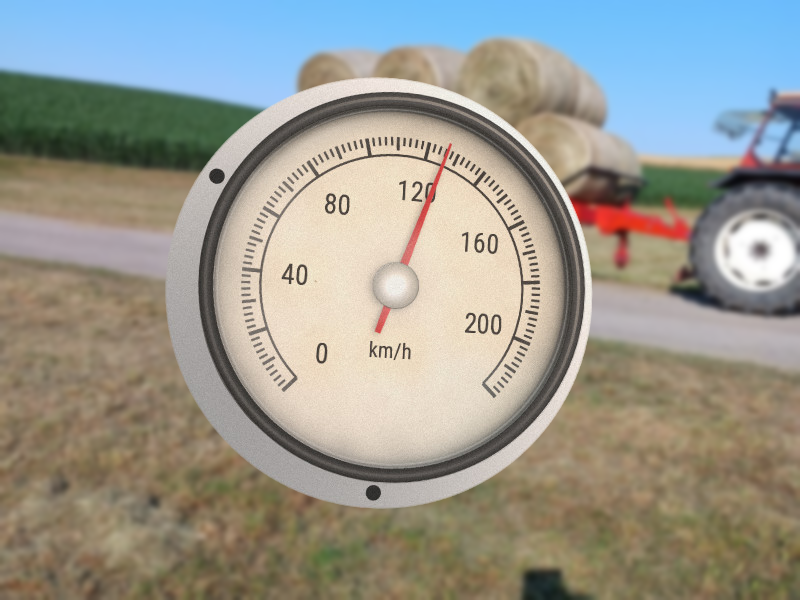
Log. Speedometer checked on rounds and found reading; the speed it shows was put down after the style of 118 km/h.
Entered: 126 km/h
